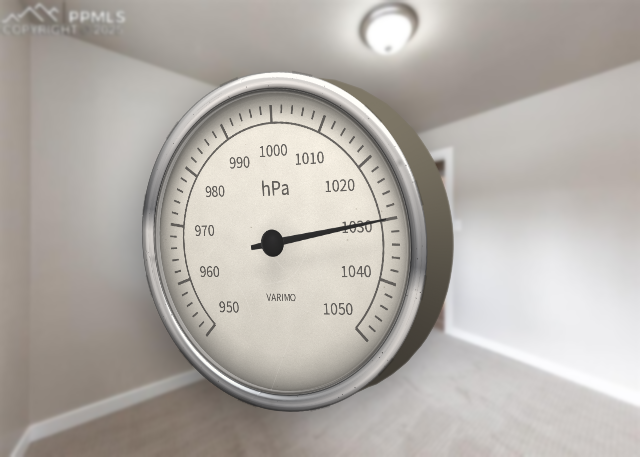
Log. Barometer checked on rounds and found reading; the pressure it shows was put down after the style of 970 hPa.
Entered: 1030 hPa
